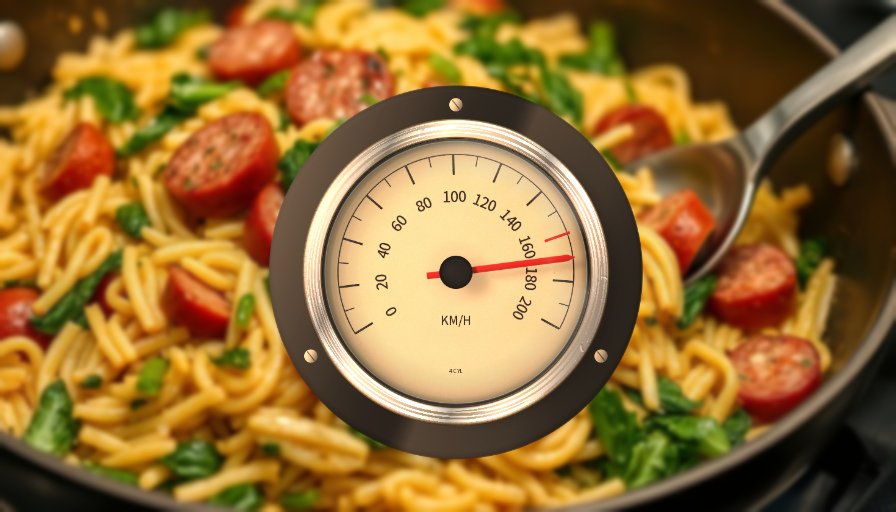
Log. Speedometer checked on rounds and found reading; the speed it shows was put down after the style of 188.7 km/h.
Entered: 170 km/h
